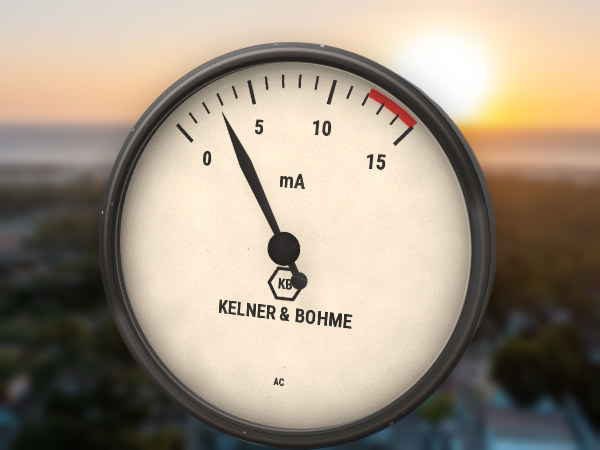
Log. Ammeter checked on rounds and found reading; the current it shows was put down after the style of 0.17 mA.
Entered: 3 mA
